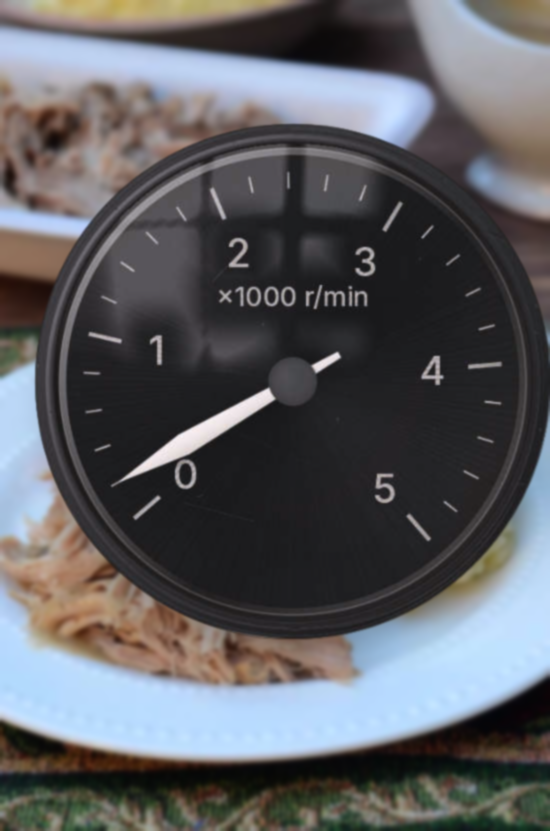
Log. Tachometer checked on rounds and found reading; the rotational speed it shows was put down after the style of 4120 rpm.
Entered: 200 rpm
